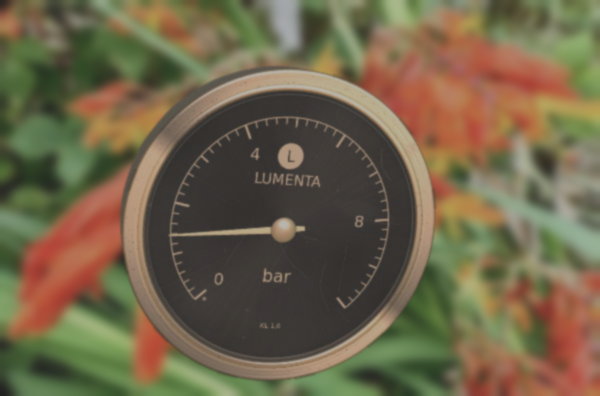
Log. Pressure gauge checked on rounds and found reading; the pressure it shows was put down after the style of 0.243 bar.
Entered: 1.4 bar
